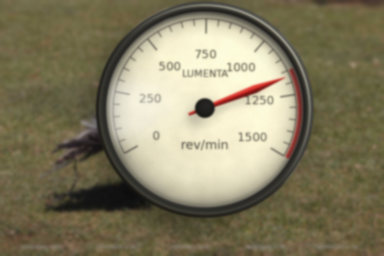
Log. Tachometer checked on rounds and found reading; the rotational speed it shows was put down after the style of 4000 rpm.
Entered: 1175 rpm
